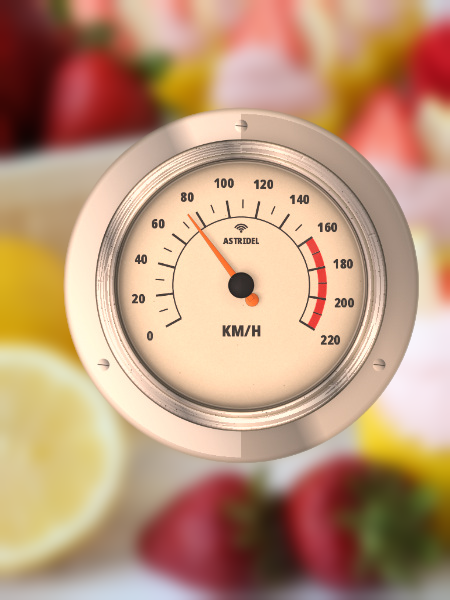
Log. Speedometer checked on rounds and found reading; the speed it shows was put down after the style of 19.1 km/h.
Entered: 75 km/h
